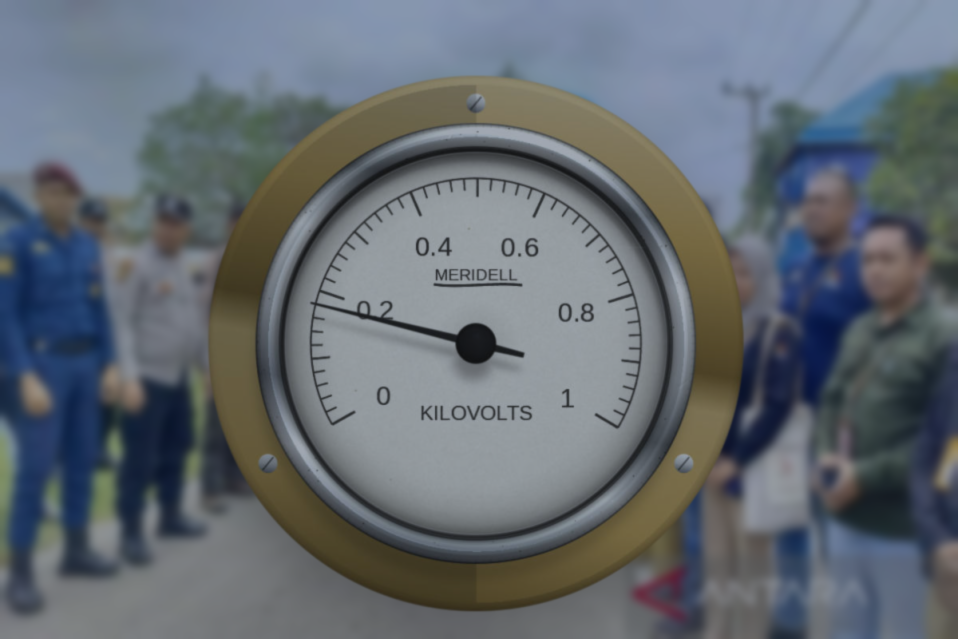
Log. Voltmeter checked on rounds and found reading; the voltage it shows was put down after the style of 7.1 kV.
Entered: 0.18 kV
